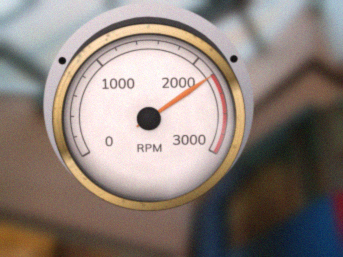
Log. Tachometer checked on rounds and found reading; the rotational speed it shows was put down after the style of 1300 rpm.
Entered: 2200 rpm
